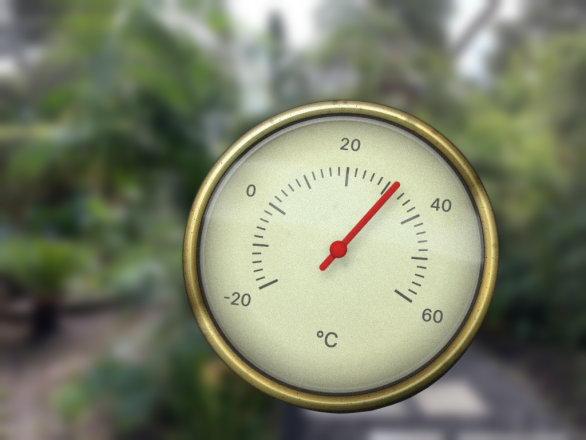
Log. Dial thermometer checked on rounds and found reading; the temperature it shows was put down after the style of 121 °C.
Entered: 32 °C
